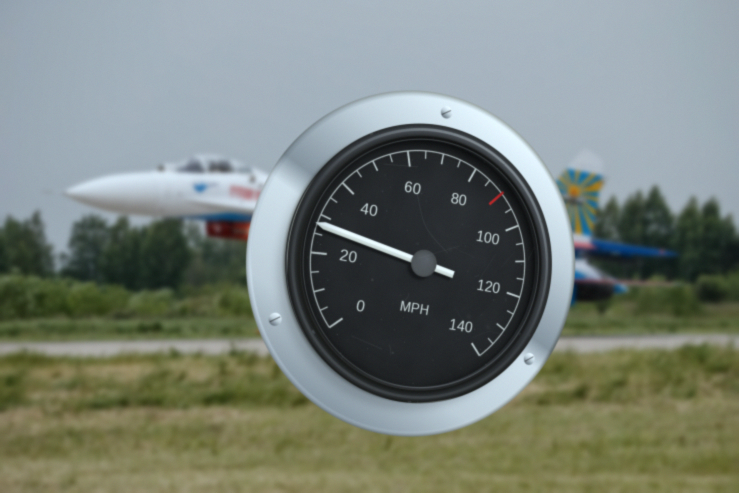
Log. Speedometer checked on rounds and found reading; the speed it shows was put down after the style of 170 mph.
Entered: 27.5 mph
